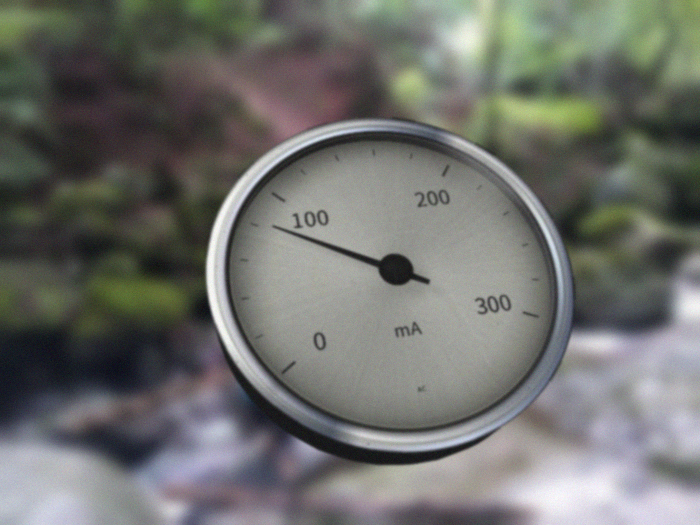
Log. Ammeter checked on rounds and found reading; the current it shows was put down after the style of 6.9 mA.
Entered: 80 mA
